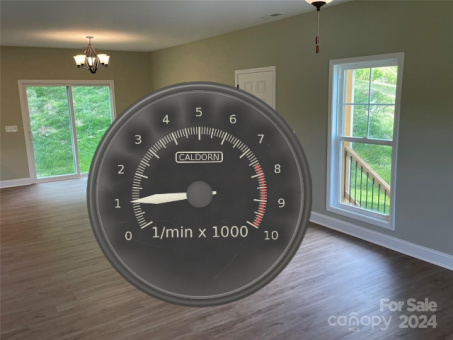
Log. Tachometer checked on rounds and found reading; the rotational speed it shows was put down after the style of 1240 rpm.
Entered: 1000 rpm
